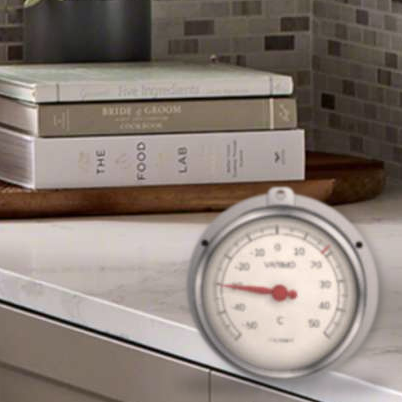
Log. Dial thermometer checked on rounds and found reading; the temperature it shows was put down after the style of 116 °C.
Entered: -30 °C
